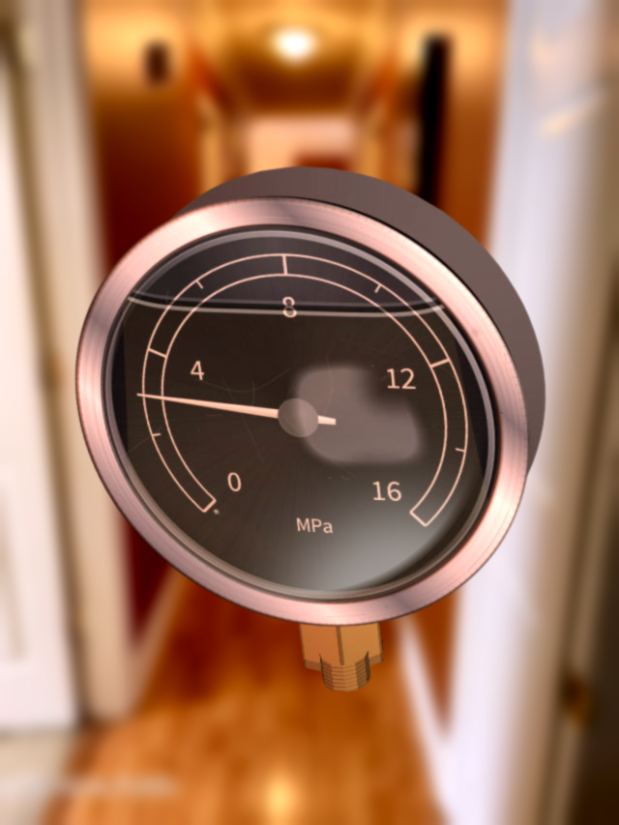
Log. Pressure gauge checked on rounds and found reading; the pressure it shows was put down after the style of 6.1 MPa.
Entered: 3 MPa
